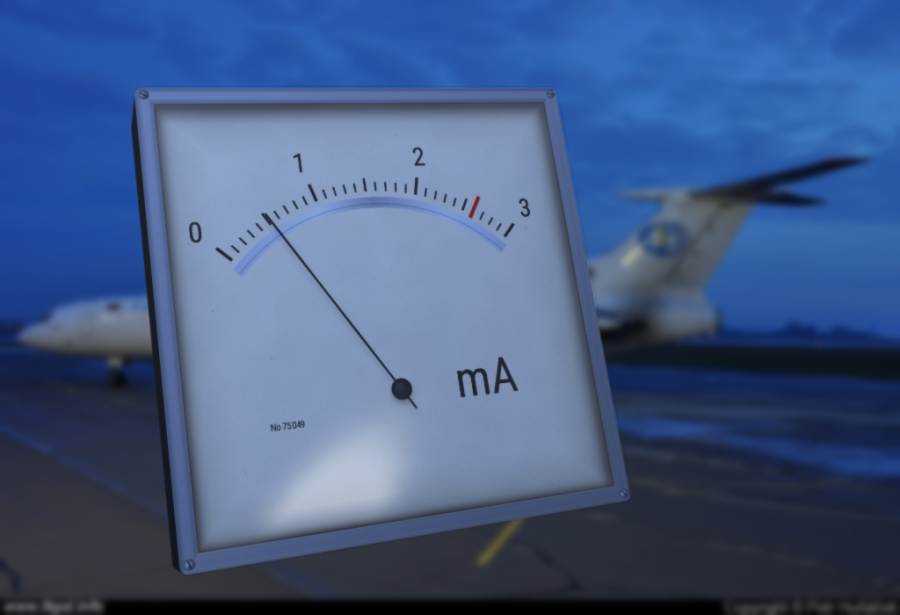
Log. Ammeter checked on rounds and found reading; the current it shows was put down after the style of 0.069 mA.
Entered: 0.5 mA
